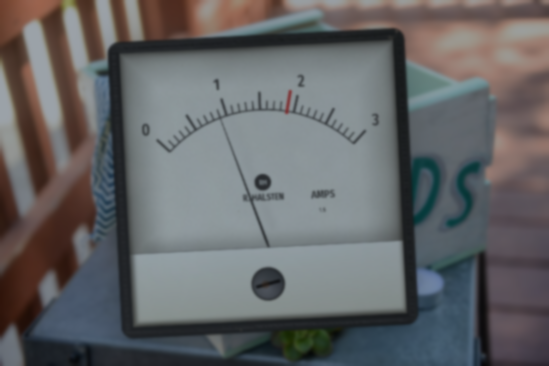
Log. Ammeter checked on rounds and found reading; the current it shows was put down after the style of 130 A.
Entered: 0.9 A
